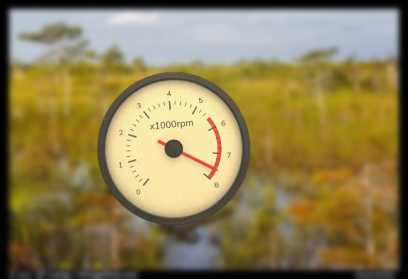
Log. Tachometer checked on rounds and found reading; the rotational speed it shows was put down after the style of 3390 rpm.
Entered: 7600 rpm
